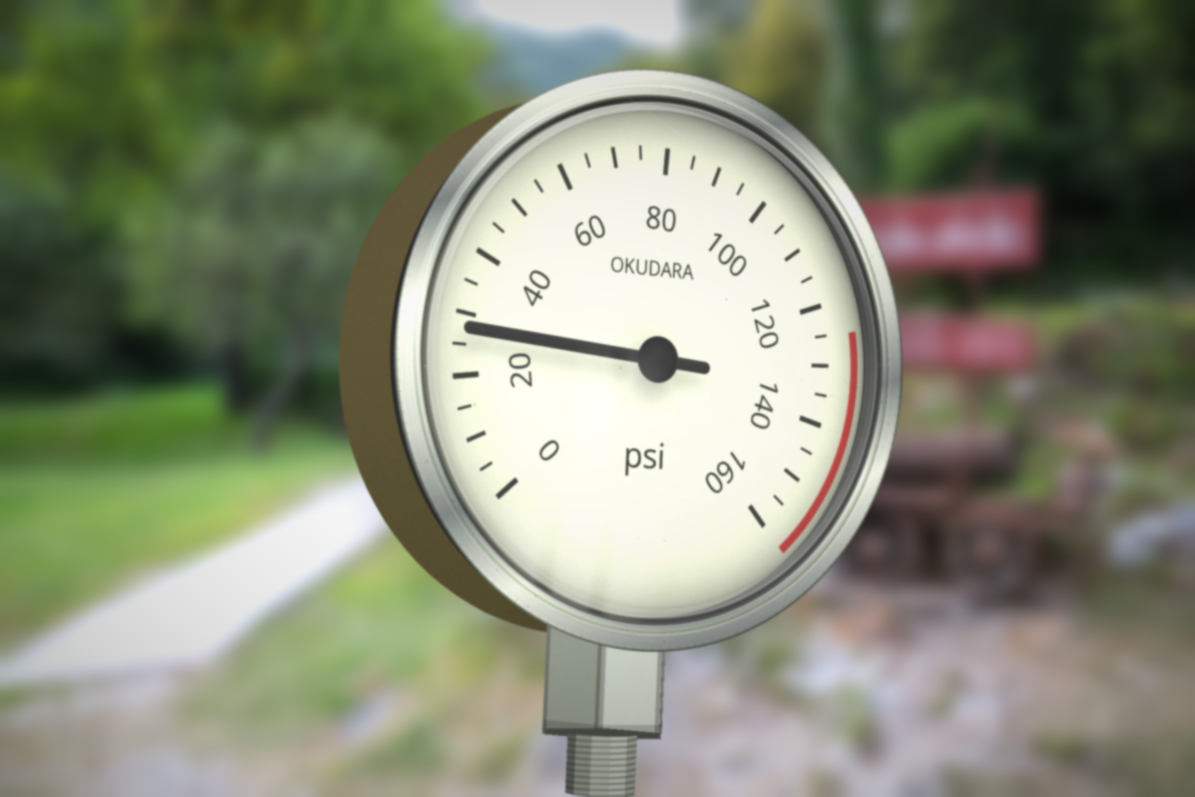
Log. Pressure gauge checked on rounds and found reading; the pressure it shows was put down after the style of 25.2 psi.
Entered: 27.5 psi
